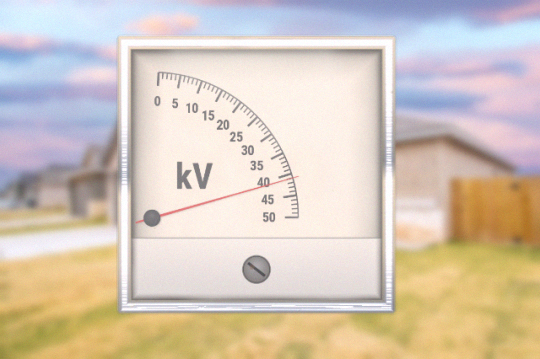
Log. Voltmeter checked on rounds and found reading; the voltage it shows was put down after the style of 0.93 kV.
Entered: 41 kV
